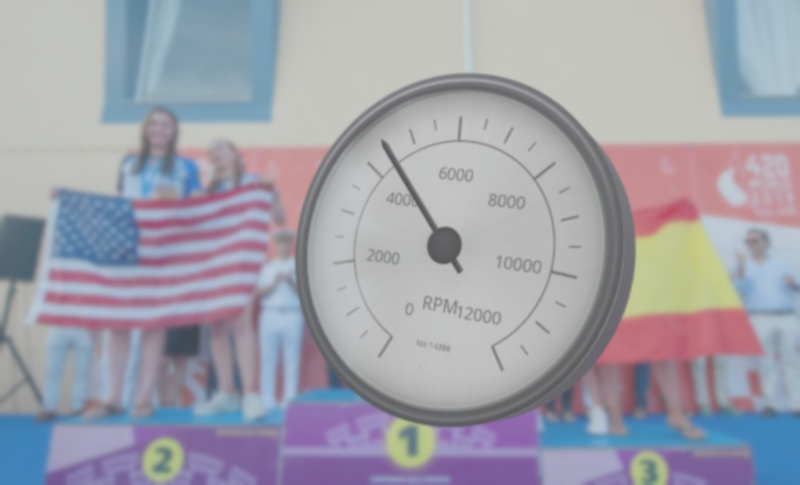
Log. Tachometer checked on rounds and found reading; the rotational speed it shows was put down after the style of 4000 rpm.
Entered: 4500 rpm
